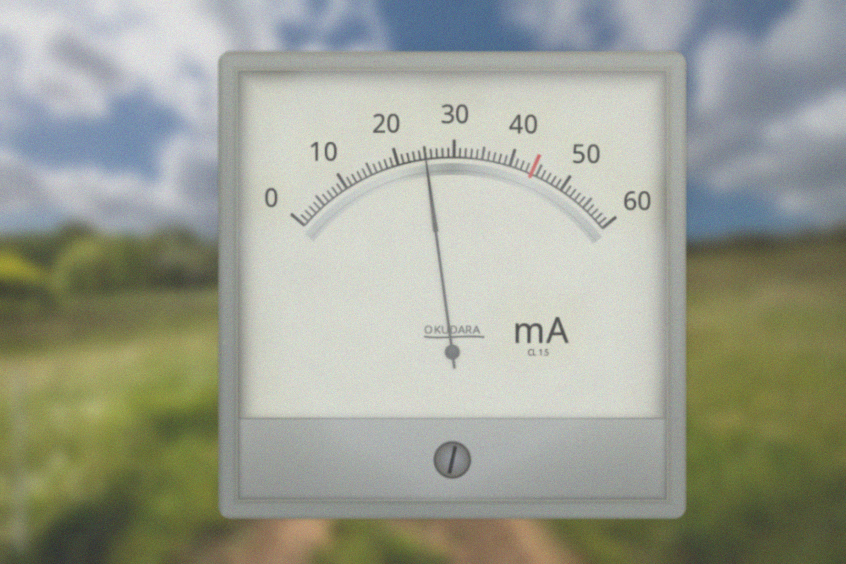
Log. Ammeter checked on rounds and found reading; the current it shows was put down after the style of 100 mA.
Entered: 25 mA
